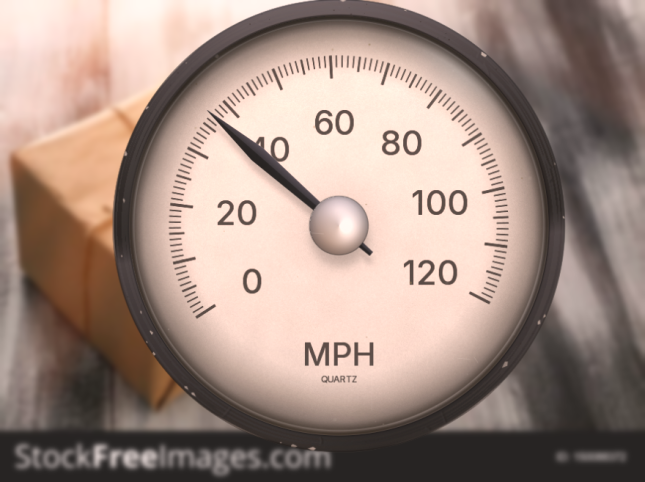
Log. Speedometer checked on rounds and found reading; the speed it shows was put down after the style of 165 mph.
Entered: 37 mph
